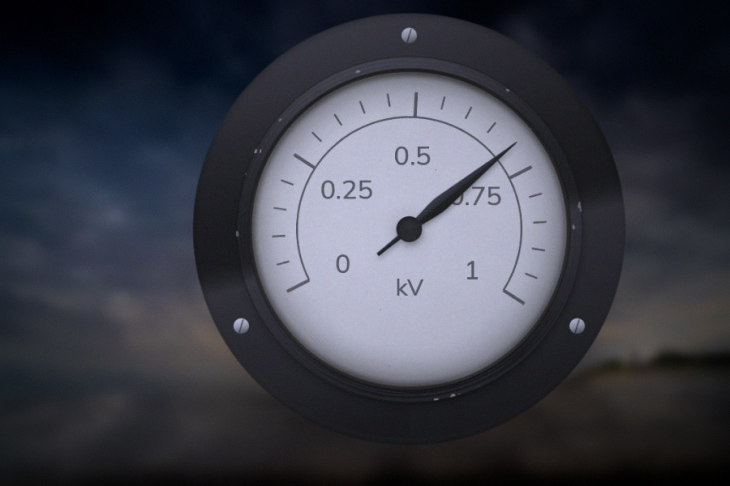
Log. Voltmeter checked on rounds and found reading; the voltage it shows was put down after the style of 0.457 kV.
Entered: 0.7 kV
